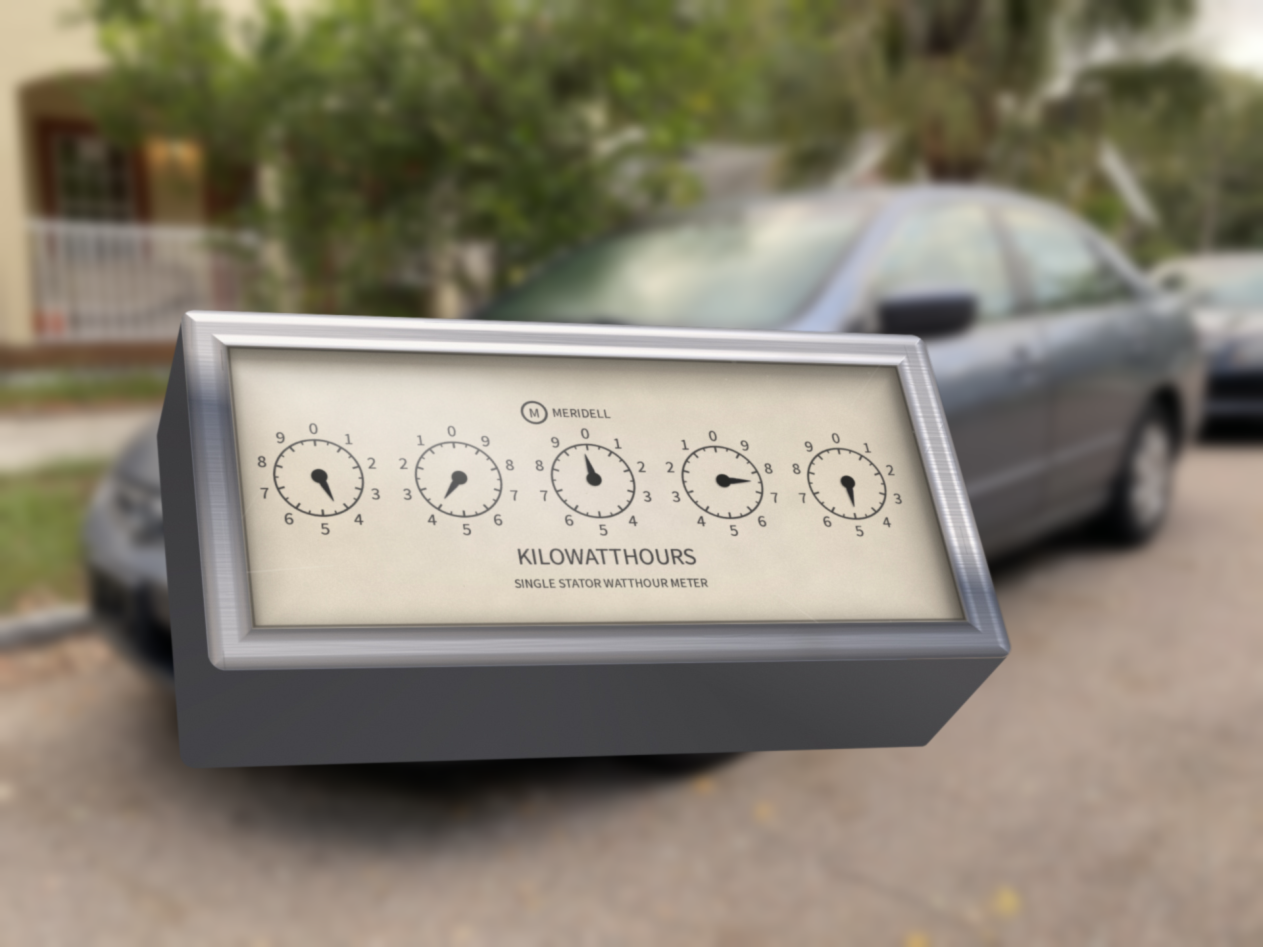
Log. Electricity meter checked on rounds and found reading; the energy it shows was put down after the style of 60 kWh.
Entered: 43975 kWh
